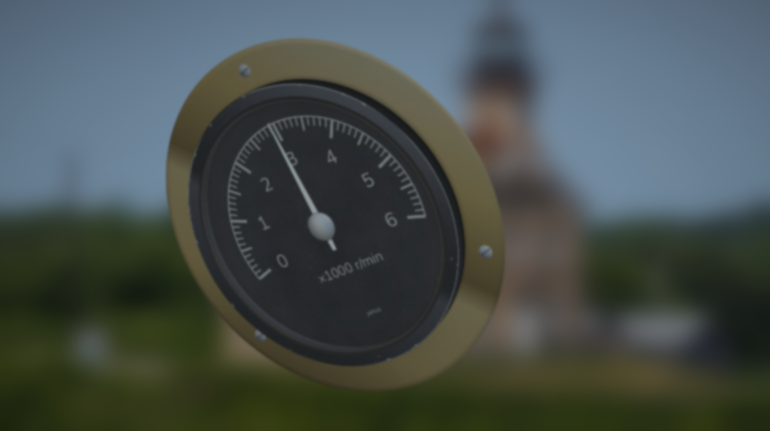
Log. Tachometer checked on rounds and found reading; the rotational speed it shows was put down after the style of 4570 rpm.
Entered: 3000 rpm
